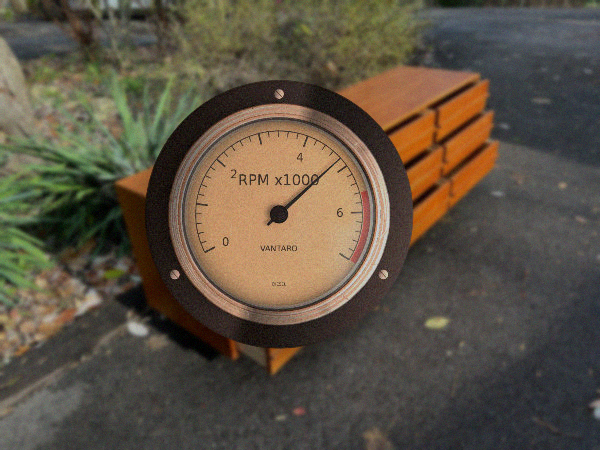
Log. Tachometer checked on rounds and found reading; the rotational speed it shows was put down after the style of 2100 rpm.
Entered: 4800 rpm
